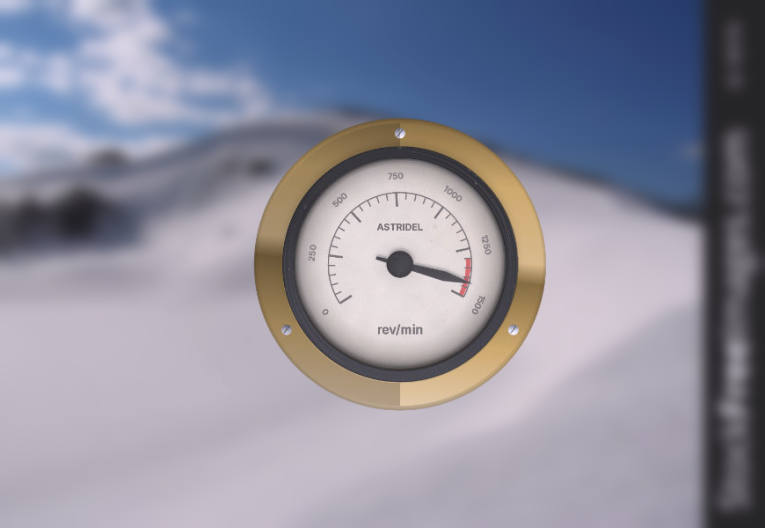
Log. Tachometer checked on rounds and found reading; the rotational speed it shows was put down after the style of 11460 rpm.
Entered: 1425 rpm
